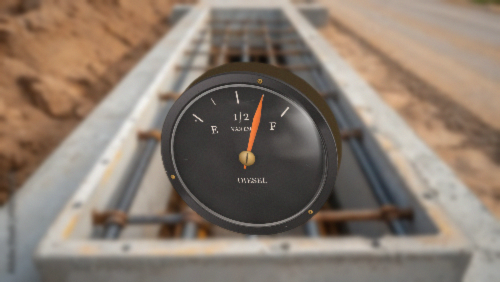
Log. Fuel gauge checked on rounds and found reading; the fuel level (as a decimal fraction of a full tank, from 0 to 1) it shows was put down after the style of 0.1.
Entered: 0.75
